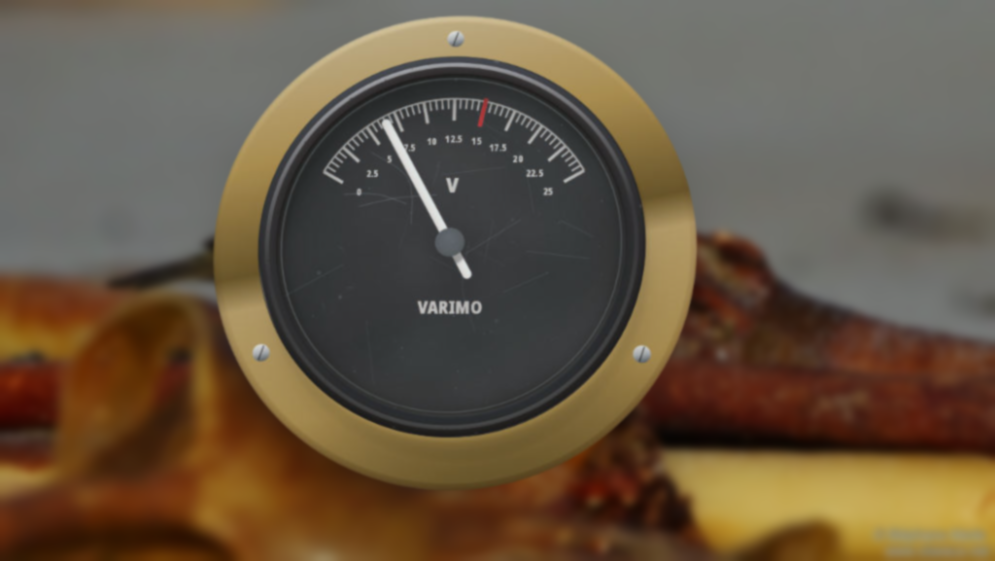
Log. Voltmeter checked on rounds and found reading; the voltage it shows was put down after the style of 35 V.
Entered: 6.5 V
